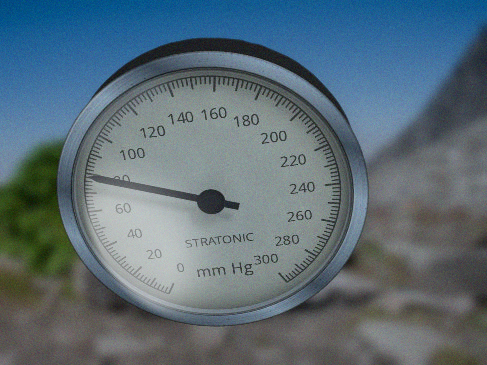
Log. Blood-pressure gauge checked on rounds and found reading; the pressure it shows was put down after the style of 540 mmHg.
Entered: 80 mmHg
